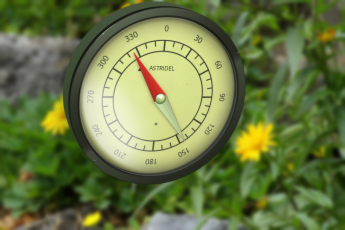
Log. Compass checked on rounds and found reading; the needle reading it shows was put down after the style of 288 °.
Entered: 325 °
